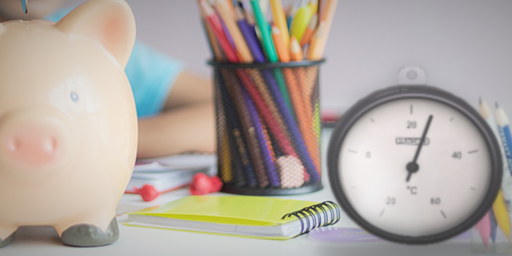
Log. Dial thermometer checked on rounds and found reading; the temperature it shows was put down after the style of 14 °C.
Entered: 25 °C
